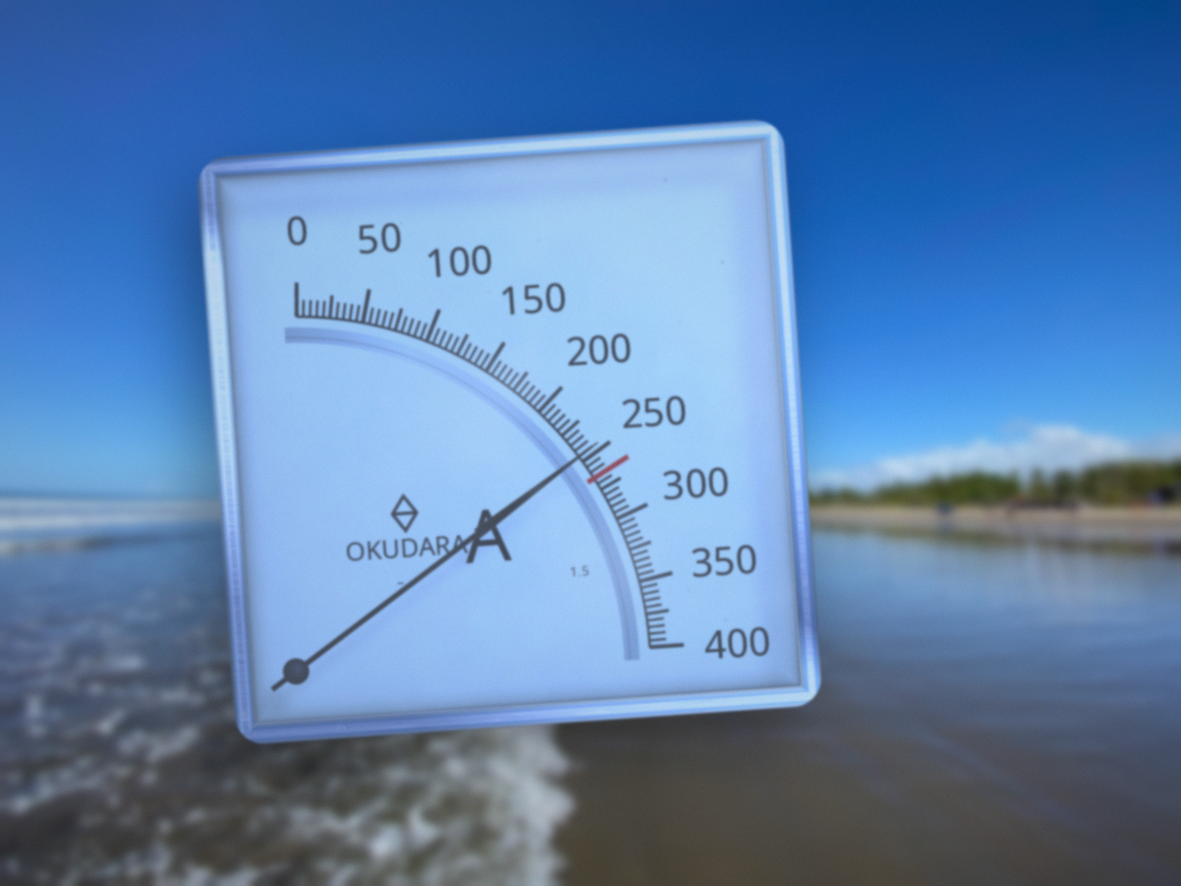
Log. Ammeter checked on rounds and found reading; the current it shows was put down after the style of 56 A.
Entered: 245 A
